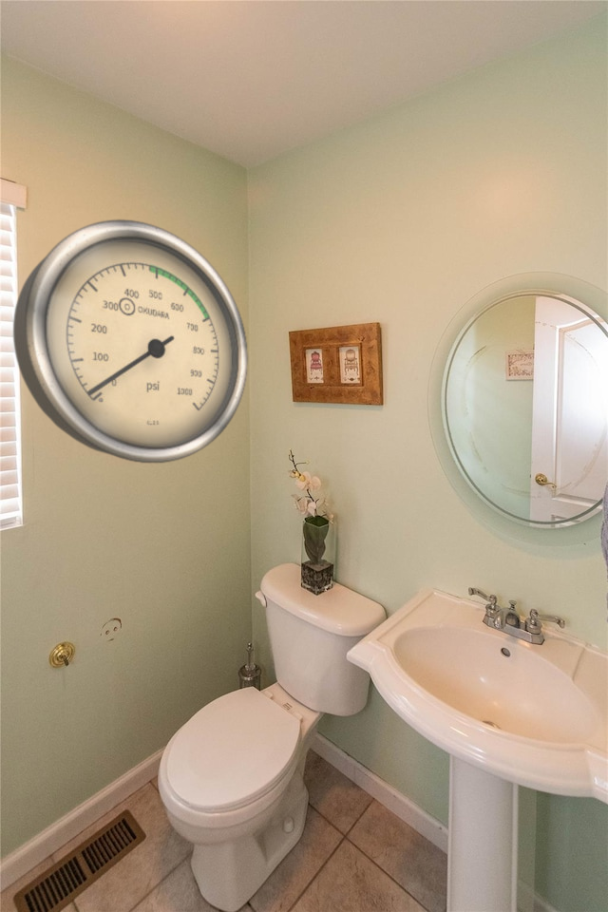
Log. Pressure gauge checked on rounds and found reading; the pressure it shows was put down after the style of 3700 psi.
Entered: 20 psi
